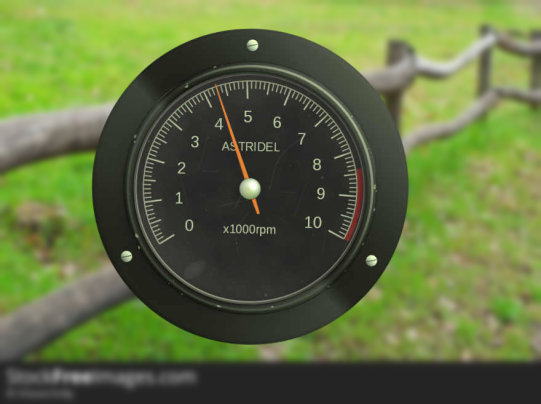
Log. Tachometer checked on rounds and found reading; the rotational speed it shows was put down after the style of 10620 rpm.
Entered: 4300 rpm
